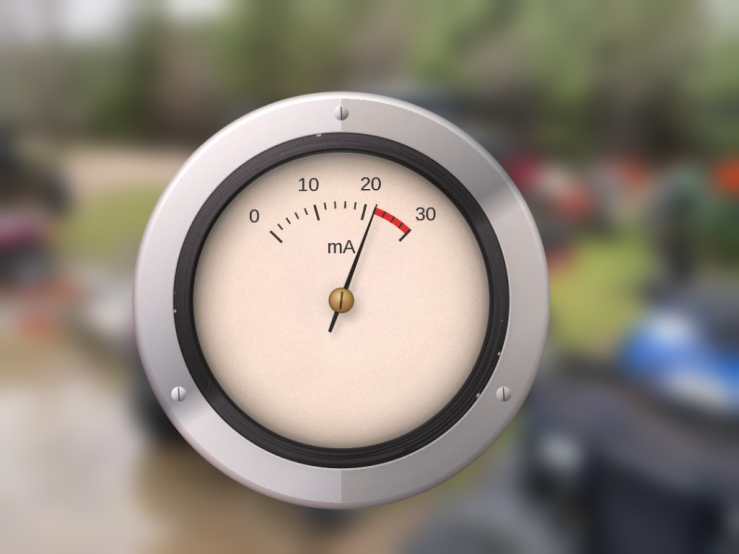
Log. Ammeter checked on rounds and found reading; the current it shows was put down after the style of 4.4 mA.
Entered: 22 mA
